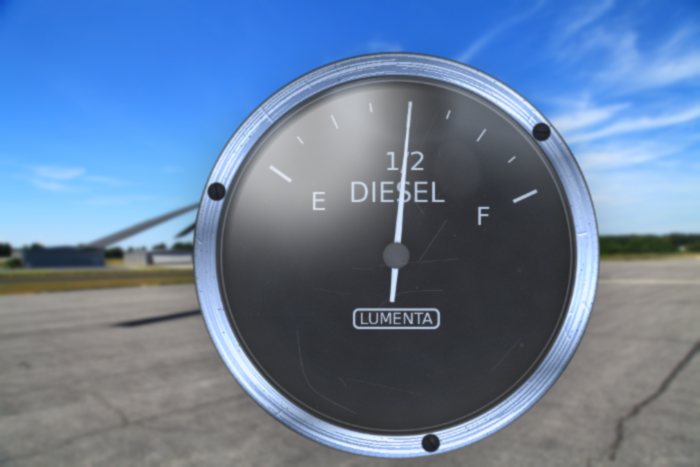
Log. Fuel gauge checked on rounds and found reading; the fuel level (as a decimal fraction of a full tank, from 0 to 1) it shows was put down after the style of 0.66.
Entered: 0.5
